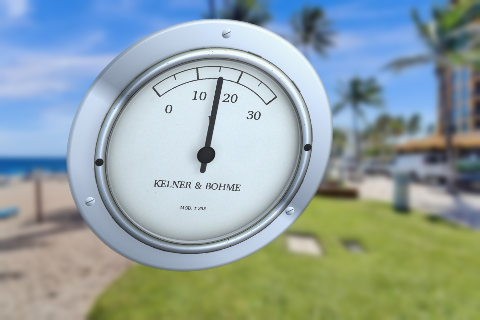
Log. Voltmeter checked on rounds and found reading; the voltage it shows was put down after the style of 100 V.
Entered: 15 V
